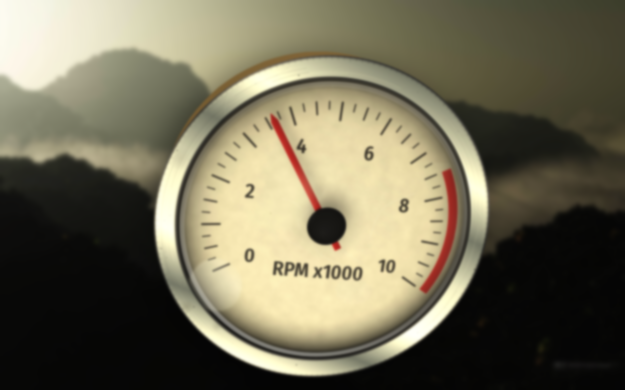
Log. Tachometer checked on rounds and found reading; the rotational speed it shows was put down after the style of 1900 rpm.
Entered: 3625 rpm
